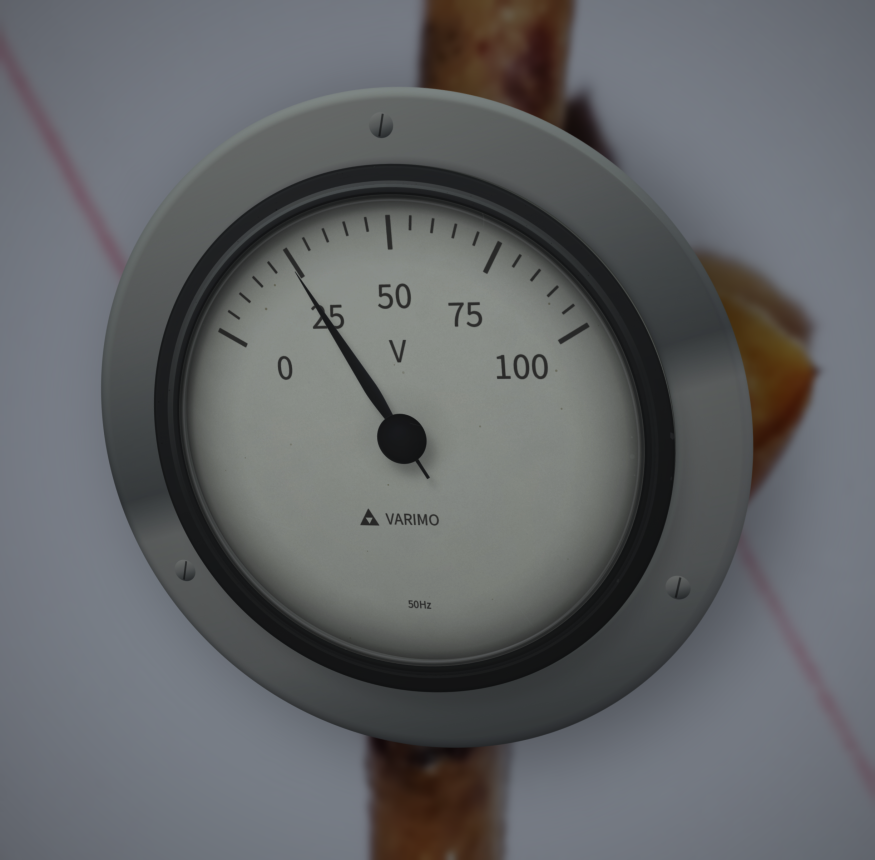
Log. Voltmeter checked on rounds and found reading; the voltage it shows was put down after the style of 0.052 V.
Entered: 25 V
